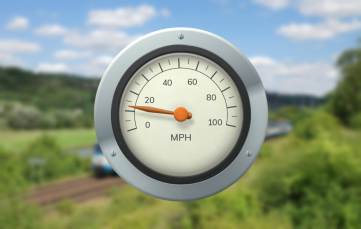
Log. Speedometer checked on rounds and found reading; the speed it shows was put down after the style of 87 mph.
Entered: 12.5 mph
